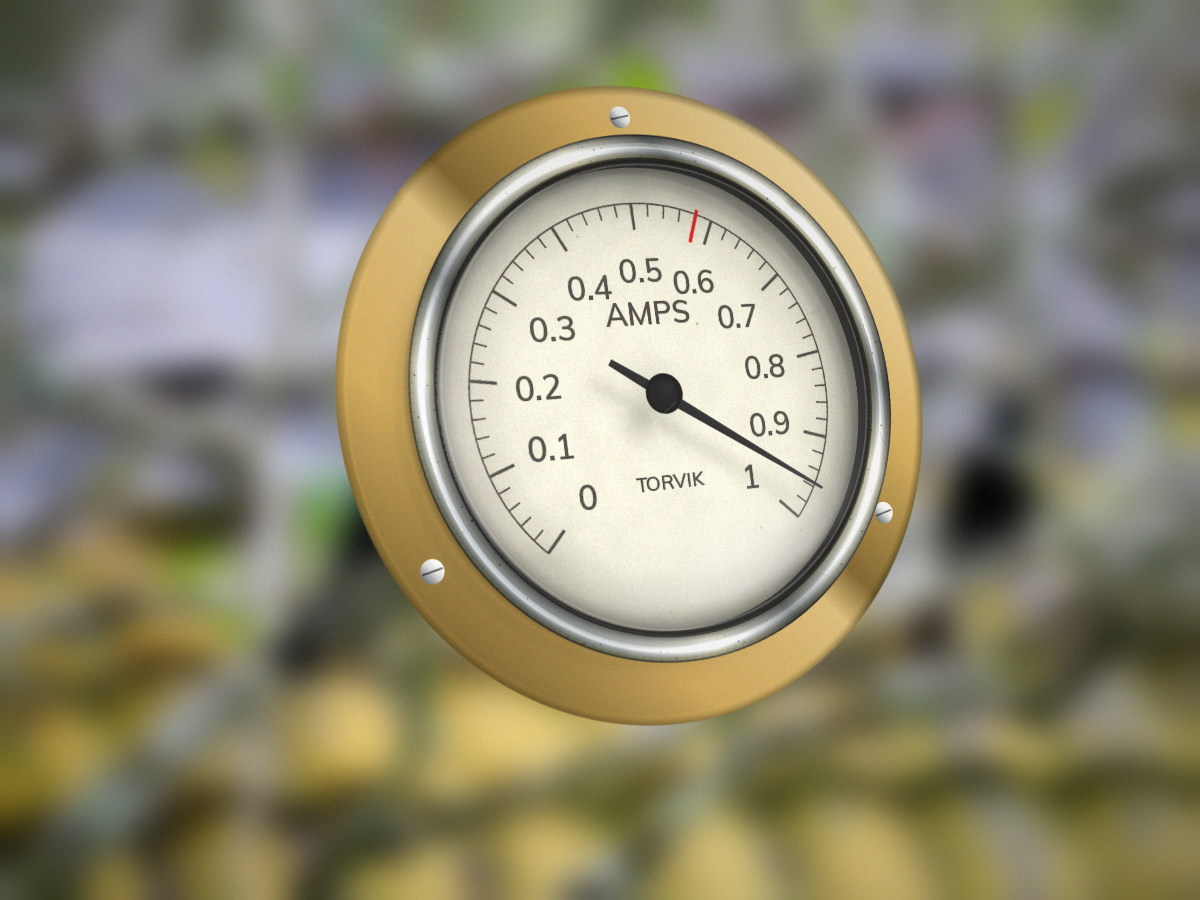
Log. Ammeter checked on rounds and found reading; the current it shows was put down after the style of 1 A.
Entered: 0.96 A
